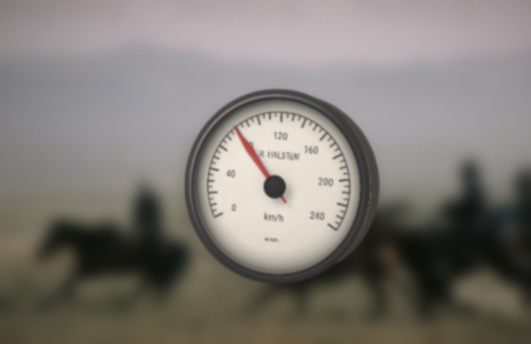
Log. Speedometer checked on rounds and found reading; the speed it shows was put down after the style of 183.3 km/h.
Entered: 80 km/h
